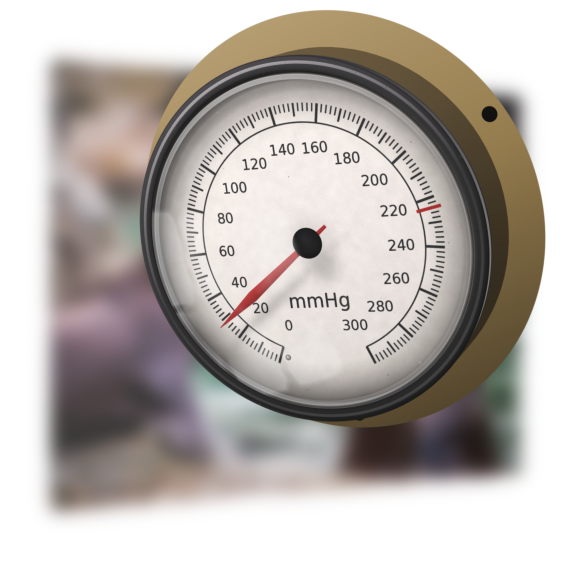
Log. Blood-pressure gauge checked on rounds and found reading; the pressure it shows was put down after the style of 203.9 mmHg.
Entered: 28 mmHg
